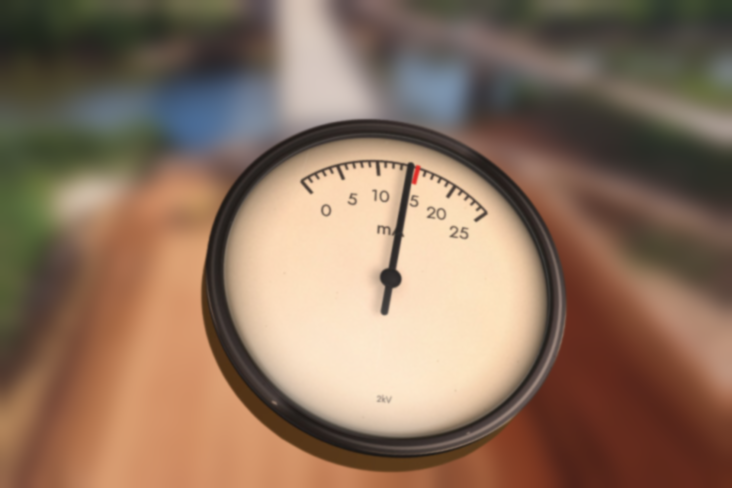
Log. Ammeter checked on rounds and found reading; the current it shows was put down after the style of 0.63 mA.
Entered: 14 mA
